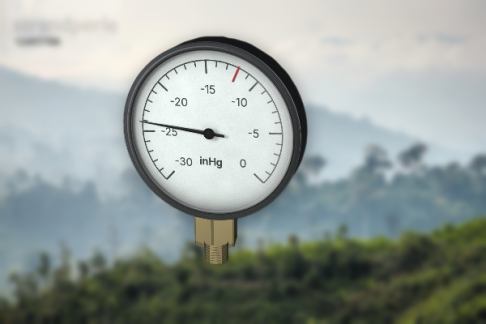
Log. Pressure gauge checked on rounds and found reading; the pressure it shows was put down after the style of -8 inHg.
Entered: -24 inHg
